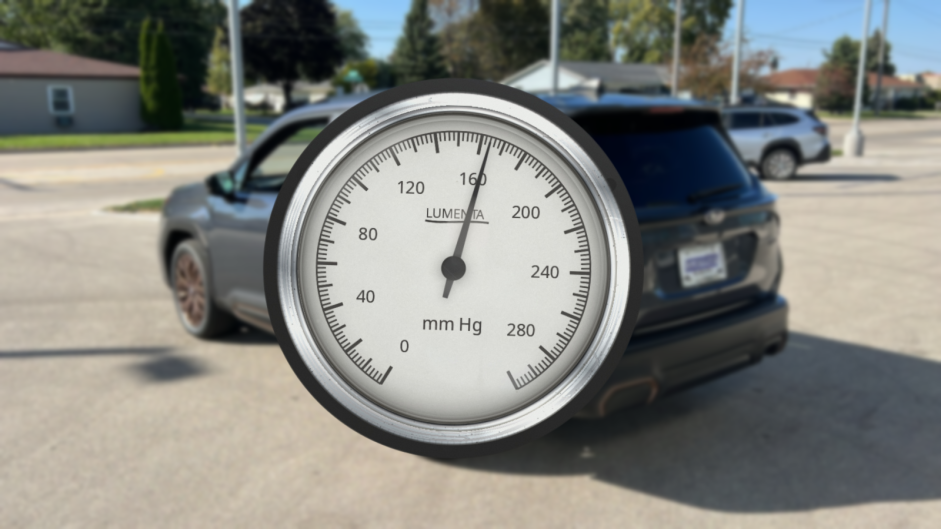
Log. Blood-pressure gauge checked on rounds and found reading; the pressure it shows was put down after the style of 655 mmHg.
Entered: 164 mmHg
